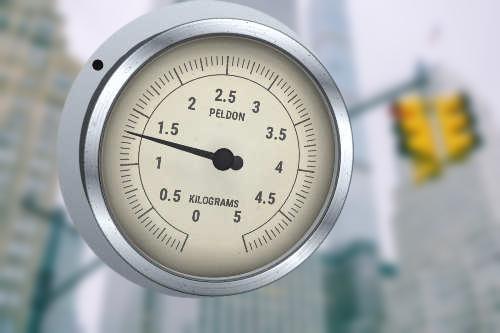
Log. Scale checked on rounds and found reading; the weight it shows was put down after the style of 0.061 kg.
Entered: 1.3 kg
